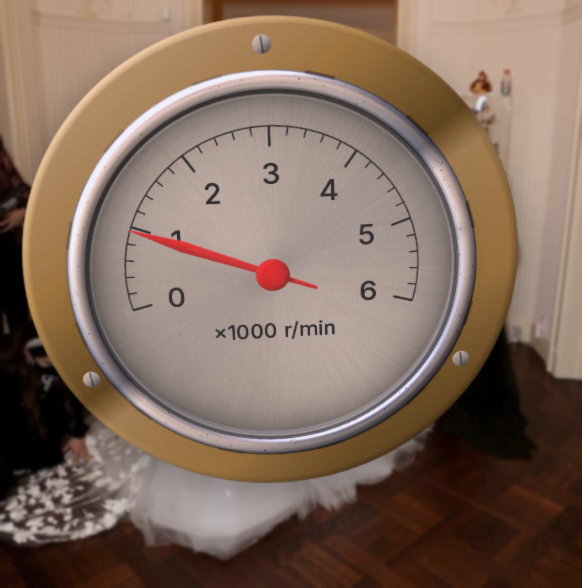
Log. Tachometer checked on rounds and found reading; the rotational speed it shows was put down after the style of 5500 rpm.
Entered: 1000 rpm
